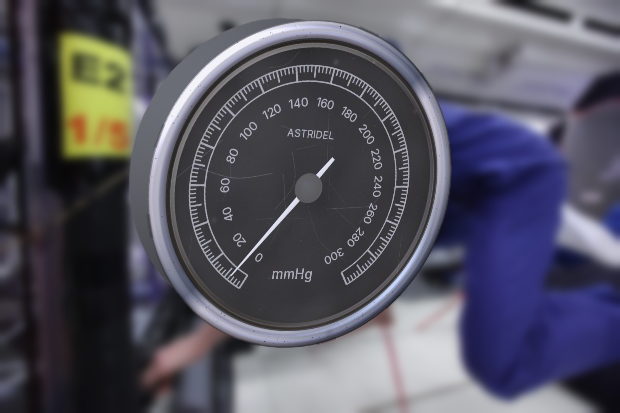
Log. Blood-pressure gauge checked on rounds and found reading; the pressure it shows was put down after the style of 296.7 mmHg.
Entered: 10 mmHg
